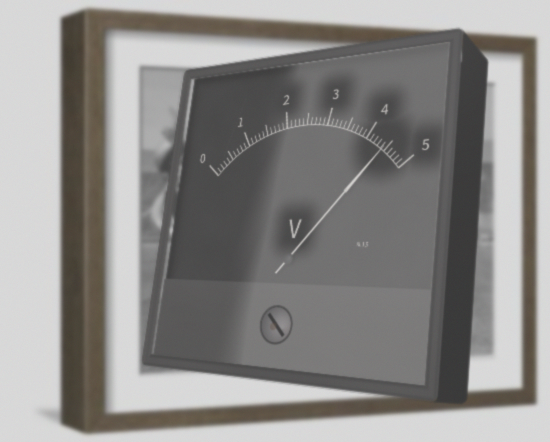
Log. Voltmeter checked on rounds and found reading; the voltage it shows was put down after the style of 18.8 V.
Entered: 4.5 V
